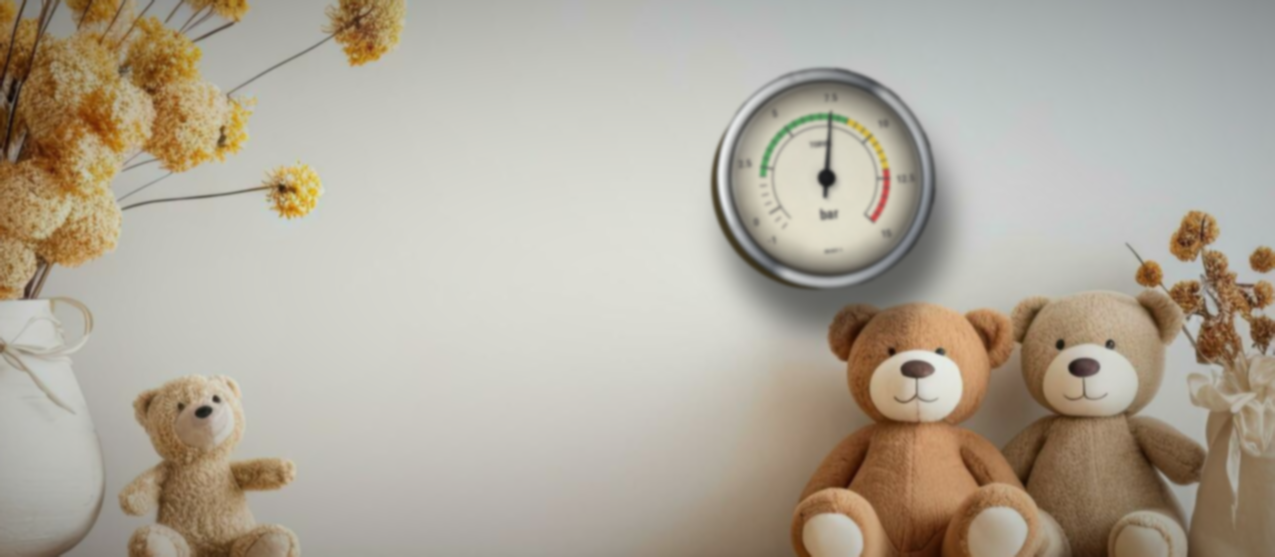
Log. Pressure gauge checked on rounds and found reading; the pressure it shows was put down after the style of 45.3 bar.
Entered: 7.5 bar
